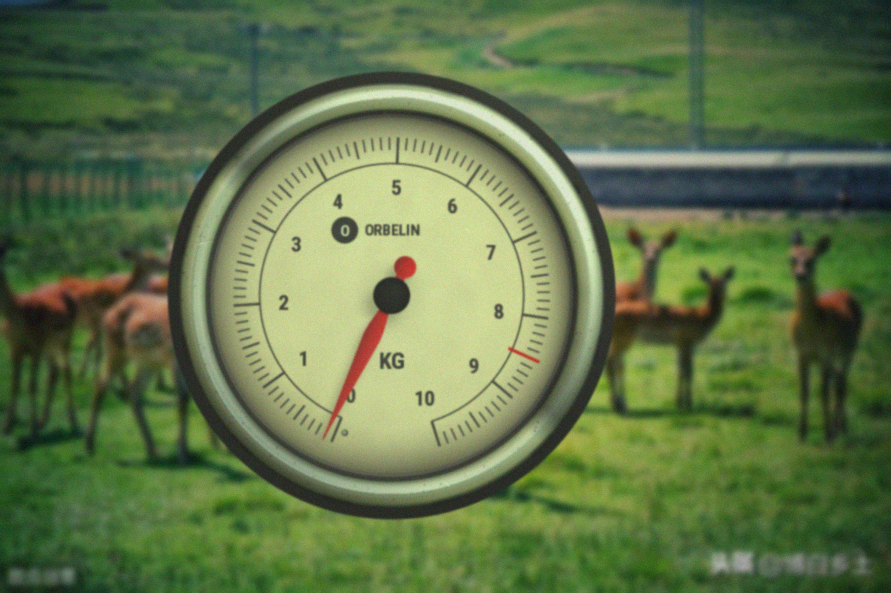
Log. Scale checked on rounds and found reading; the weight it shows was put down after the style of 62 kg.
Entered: 0.1 kg
